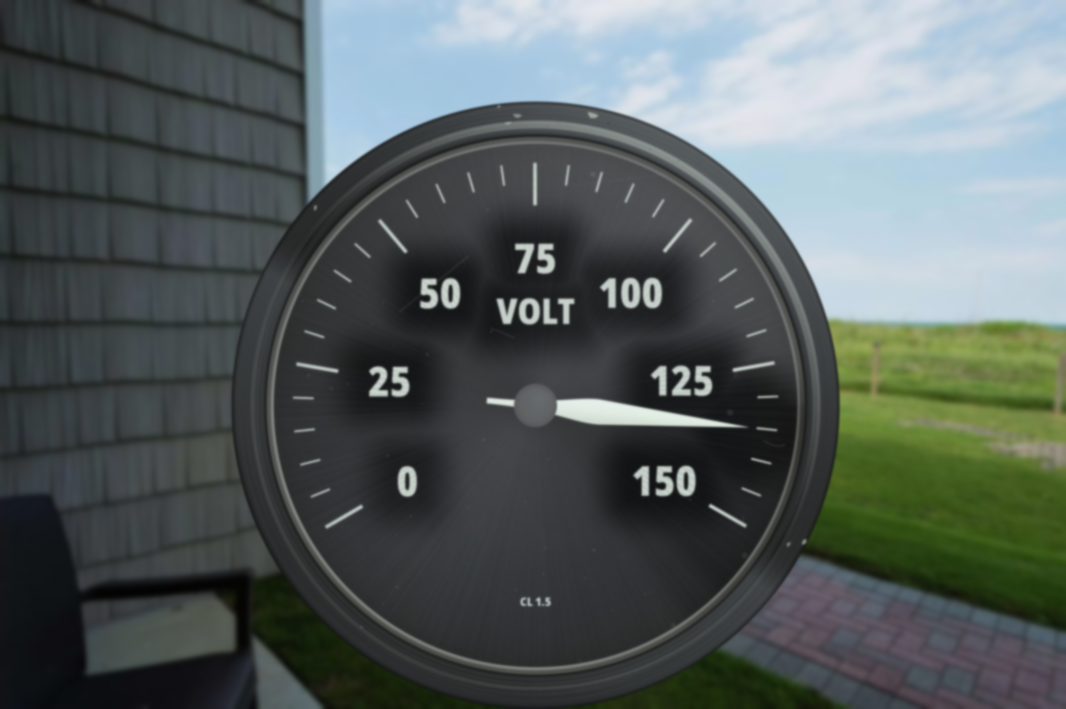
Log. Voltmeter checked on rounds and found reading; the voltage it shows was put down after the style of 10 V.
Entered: 135 V
